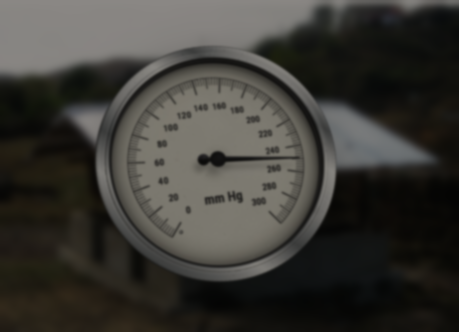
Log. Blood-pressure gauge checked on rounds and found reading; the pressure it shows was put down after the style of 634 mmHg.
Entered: 250 mmHg
